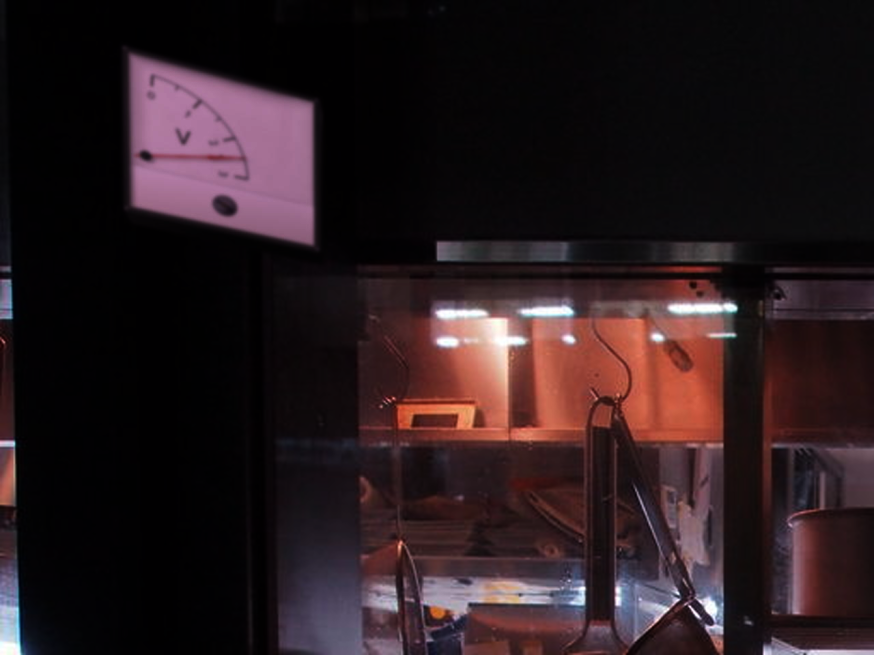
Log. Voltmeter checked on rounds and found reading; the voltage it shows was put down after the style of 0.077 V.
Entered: 2.5 V
